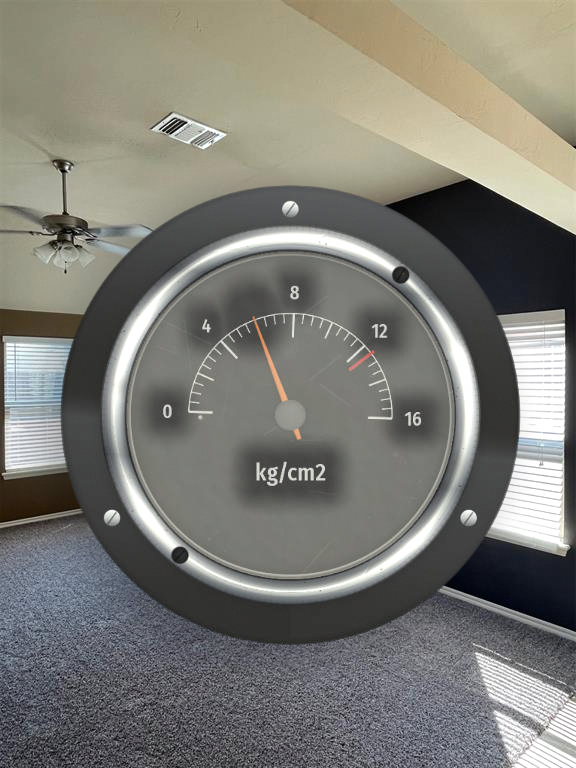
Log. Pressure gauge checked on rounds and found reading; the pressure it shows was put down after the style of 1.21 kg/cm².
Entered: 6 kg/cm²
